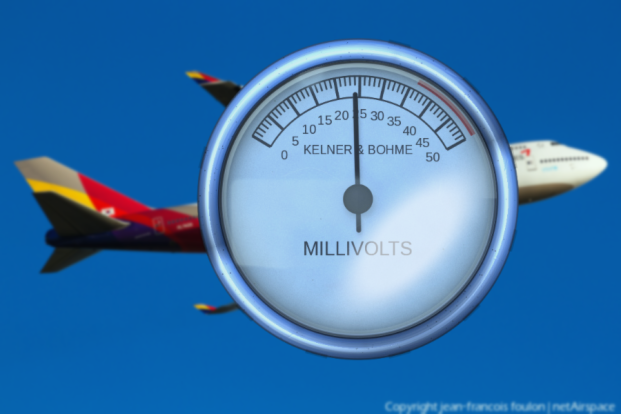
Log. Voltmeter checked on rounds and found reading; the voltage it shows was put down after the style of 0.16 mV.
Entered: 24 mV
